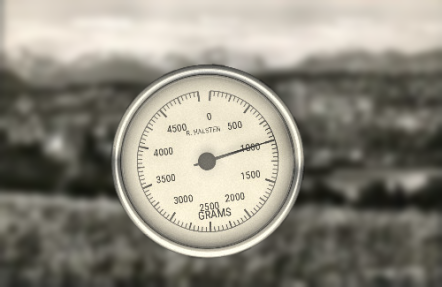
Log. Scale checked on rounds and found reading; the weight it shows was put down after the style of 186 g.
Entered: 1000 g
